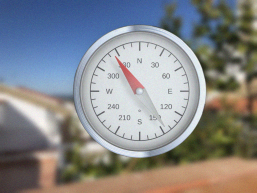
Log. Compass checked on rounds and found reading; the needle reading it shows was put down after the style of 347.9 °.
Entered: 325 °
